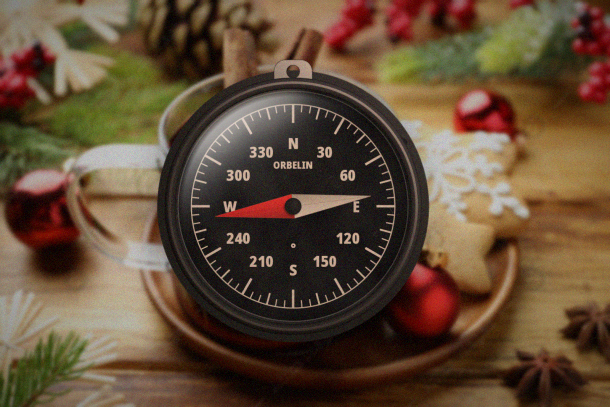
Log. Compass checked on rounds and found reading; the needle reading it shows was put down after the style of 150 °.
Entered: 262.5 °
